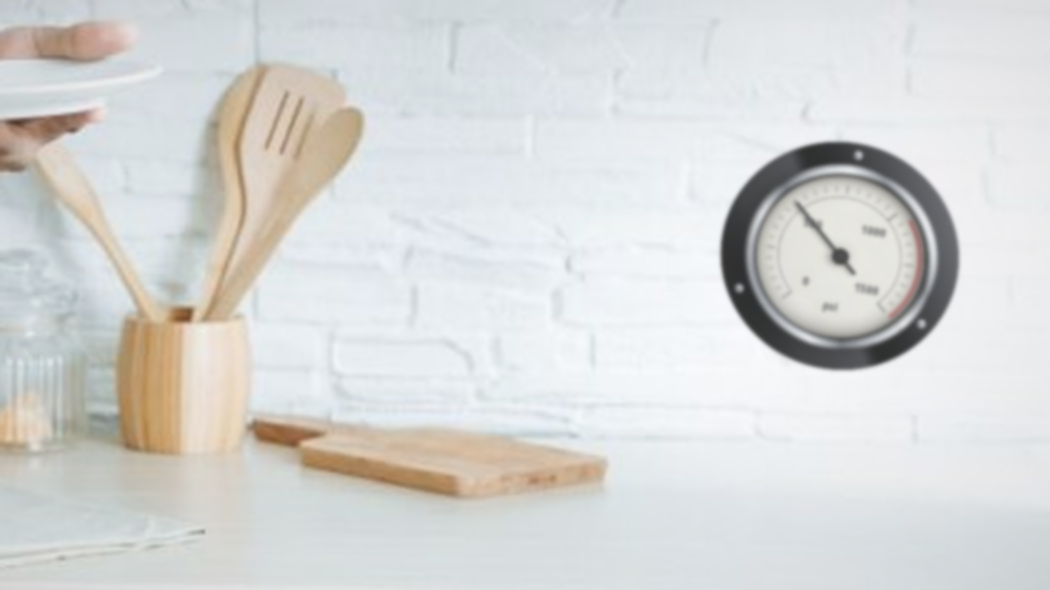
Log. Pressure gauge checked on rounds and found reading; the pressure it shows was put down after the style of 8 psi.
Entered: 500 psi
